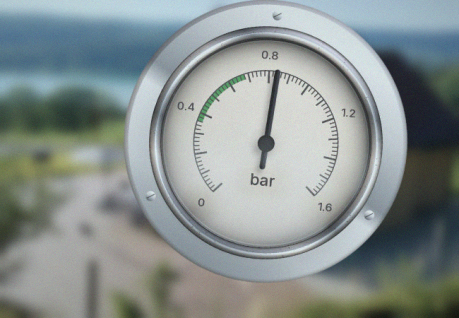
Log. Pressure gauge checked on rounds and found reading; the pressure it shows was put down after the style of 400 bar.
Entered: 0.84 bar
